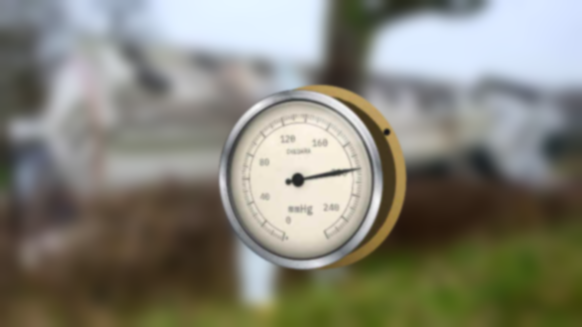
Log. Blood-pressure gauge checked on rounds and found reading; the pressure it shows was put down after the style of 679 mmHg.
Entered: 200 mmHg
